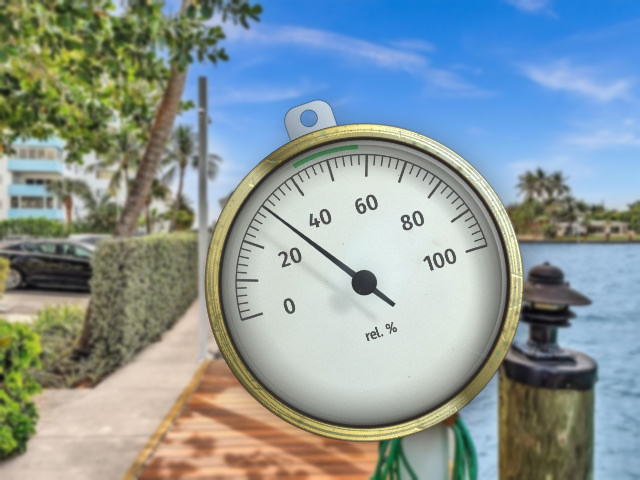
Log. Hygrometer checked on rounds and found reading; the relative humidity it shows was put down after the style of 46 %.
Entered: 30 %
